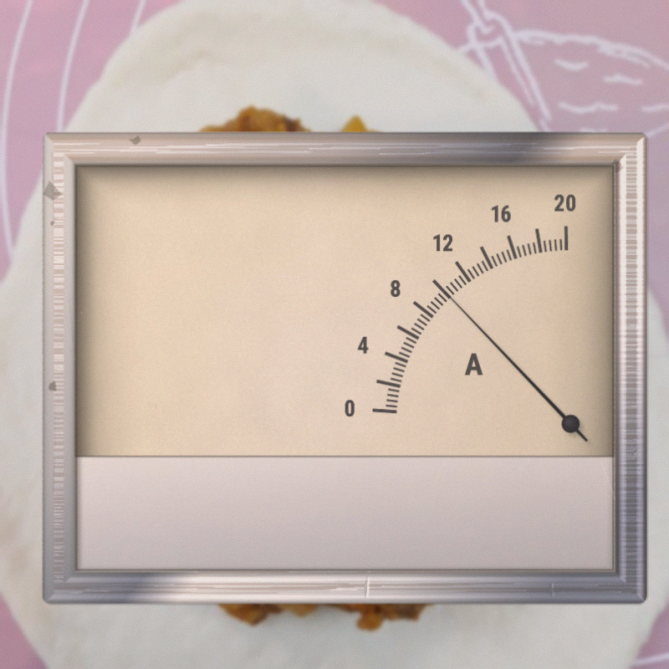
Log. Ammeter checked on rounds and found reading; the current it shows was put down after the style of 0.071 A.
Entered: 10 A
